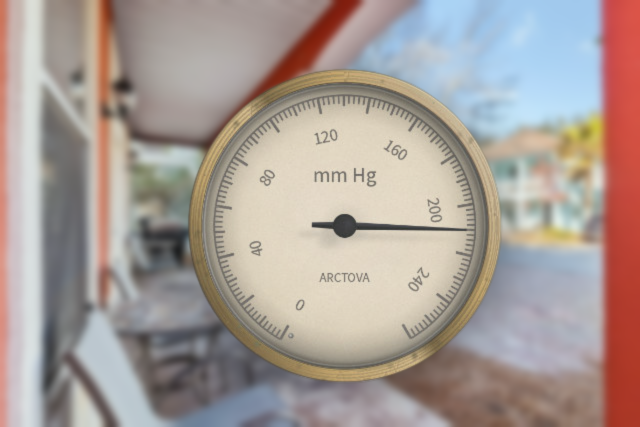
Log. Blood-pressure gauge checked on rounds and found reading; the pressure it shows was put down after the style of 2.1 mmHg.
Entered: 210 mmHg
